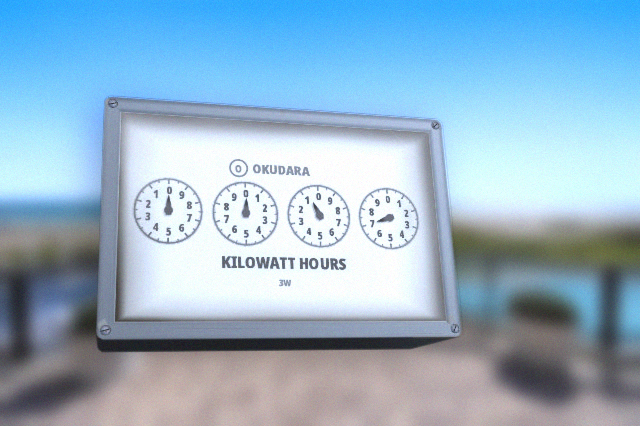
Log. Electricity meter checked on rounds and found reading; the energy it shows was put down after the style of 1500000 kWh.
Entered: 7 kWh
